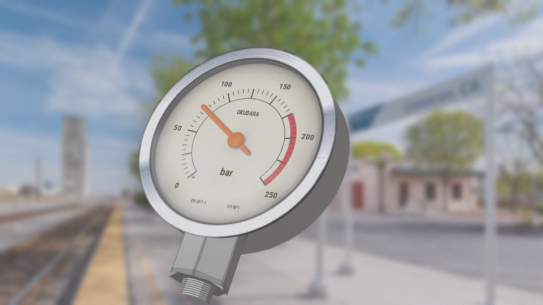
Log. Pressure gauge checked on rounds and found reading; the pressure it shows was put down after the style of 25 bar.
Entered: 75 bar
